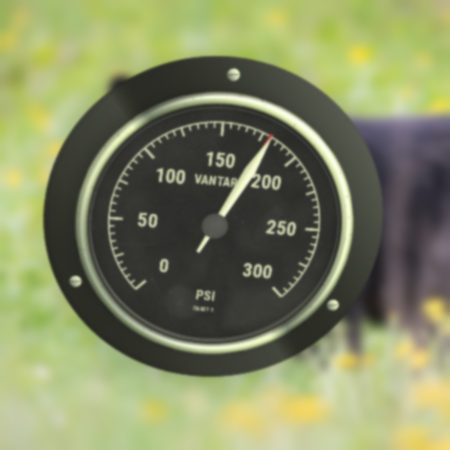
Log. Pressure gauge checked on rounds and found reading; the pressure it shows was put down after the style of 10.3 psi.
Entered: 180 psi
